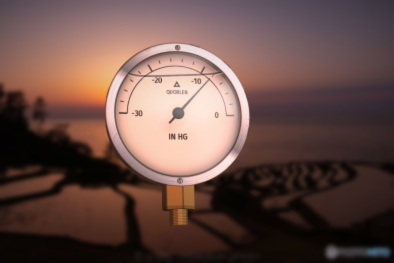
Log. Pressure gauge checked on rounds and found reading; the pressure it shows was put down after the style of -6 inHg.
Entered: -8 inHg
